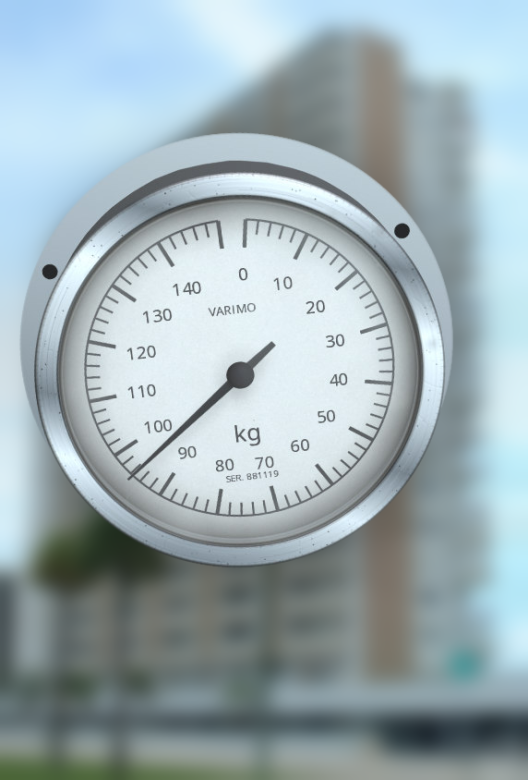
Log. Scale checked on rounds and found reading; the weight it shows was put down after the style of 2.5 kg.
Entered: 96 kg
